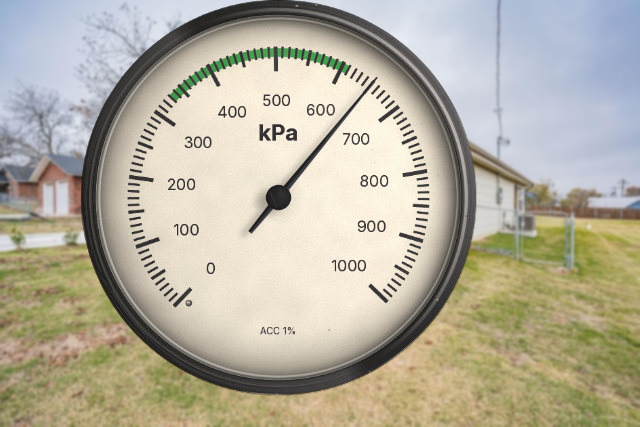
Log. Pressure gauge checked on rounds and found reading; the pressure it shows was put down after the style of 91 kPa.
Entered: 650 kPa
